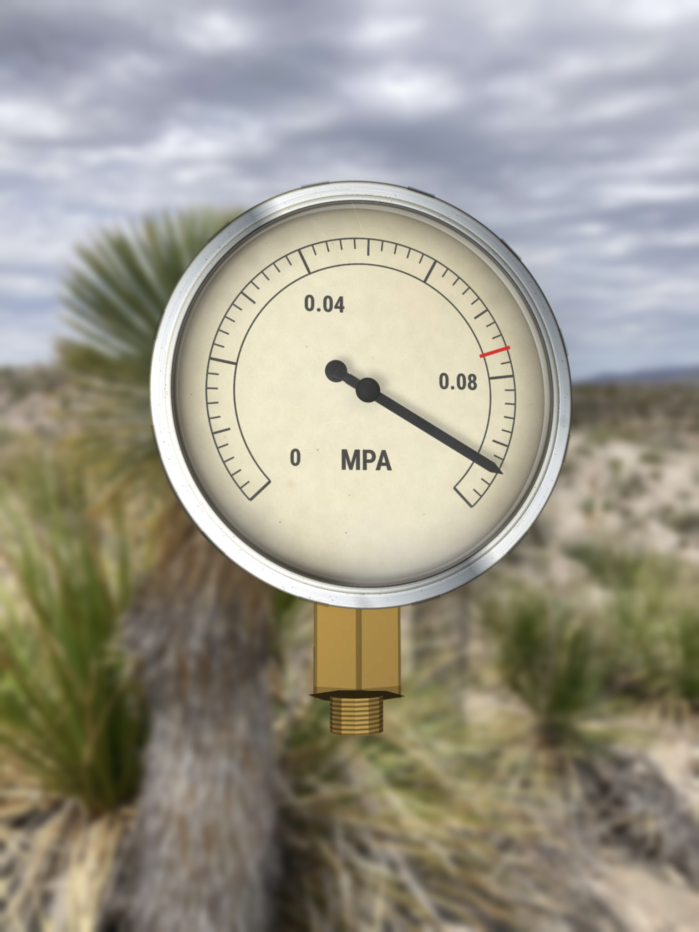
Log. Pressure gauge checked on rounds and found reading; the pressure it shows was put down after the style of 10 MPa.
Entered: 0.094 MPa
